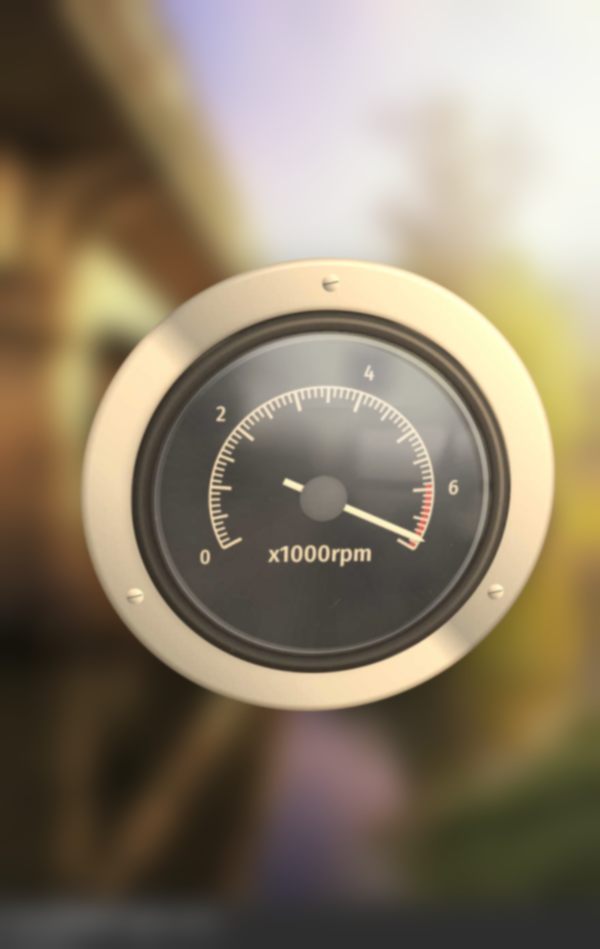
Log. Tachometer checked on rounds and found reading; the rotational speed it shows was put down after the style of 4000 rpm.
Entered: 6800 rpm
